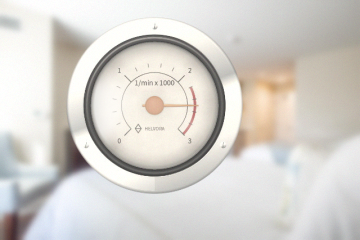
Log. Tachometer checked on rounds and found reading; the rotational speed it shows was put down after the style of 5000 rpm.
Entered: 2500 rpm
